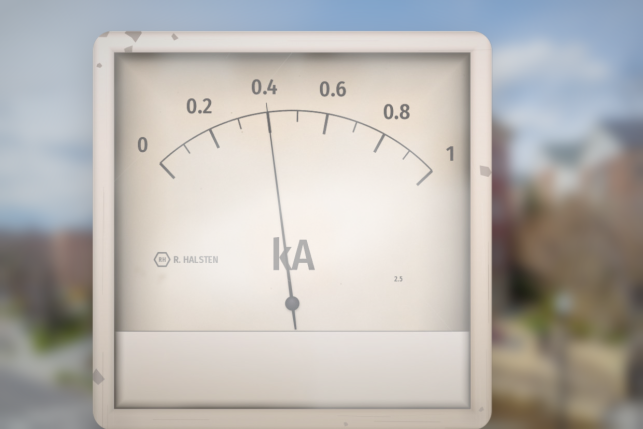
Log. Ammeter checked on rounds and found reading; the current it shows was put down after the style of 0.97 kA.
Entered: 0.4 kA
